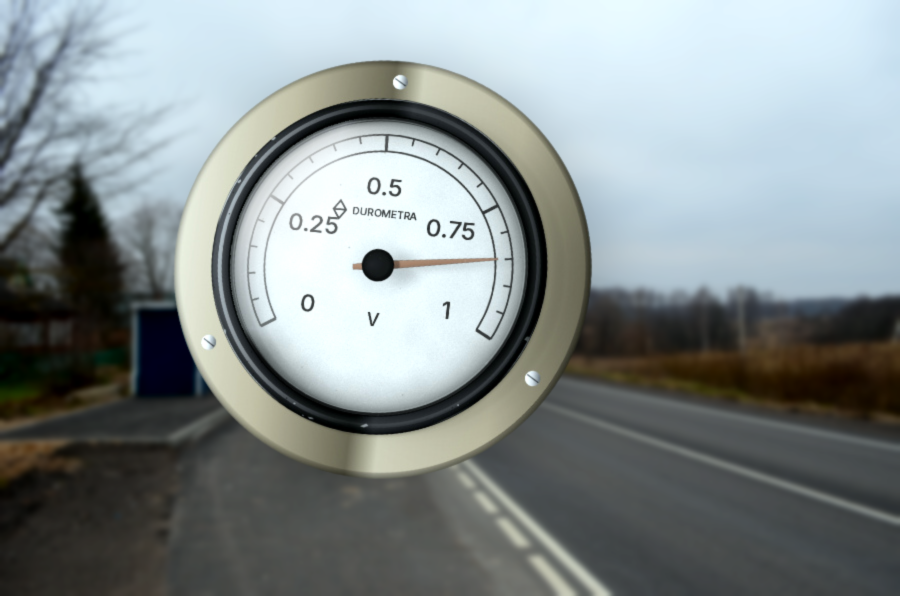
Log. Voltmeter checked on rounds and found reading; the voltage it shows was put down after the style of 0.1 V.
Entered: 0.85 V
